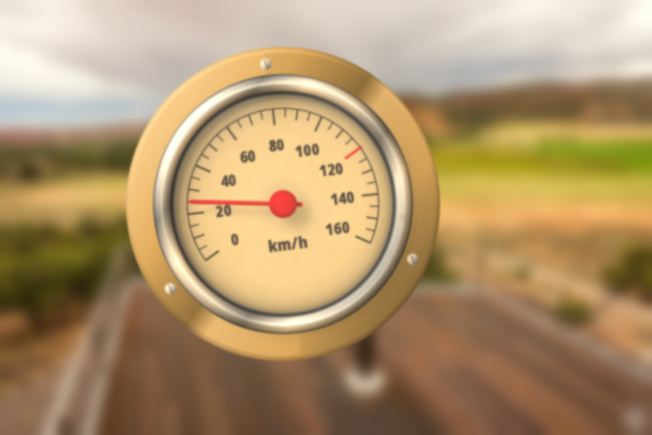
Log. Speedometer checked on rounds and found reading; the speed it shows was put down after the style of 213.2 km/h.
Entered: 25 km/h
